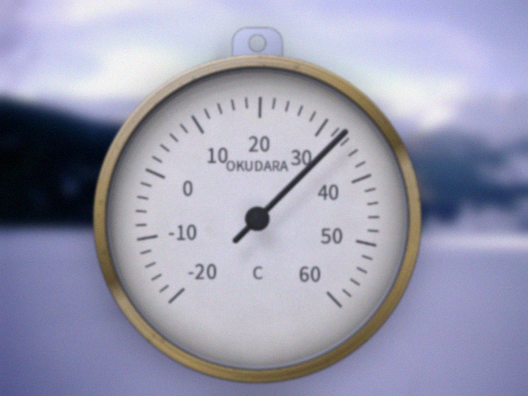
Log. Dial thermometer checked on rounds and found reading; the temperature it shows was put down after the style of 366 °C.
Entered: 33 °C
